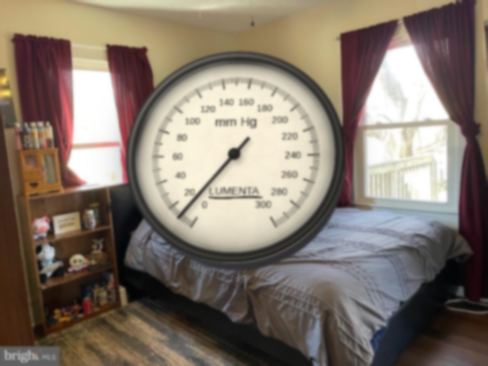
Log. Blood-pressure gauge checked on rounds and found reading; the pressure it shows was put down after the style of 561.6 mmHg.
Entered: 10 mmHg
